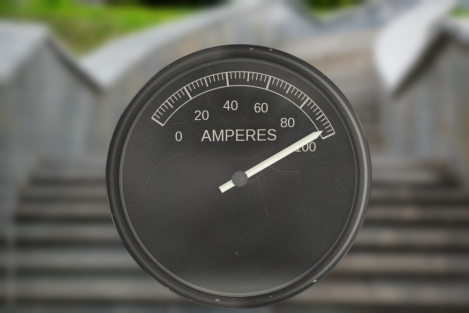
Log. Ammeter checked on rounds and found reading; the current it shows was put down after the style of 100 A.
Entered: 96 A
